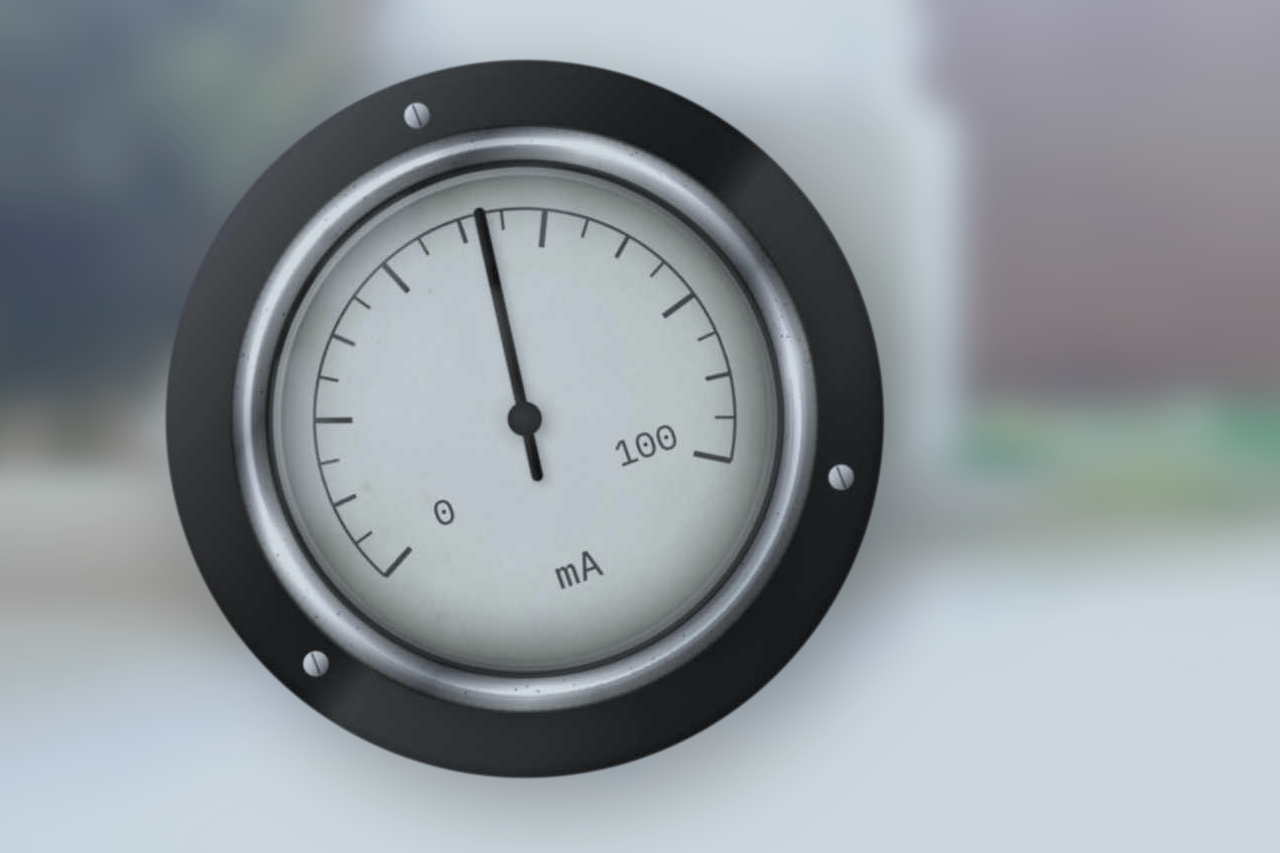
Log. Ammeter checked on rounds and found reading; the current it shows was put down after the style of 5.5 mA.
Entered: 52.5 mA
